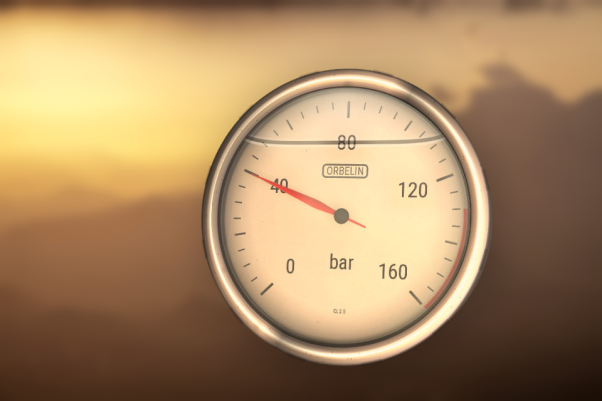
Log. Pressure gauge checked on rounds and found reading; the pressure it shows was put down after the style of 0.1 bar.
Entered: 40 bar
